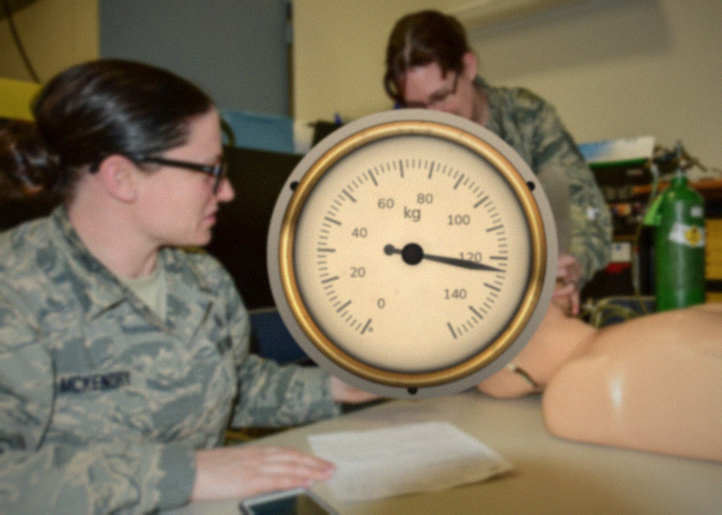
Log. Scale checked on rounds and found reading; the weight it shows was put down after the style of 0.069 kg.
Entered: 124 kg
